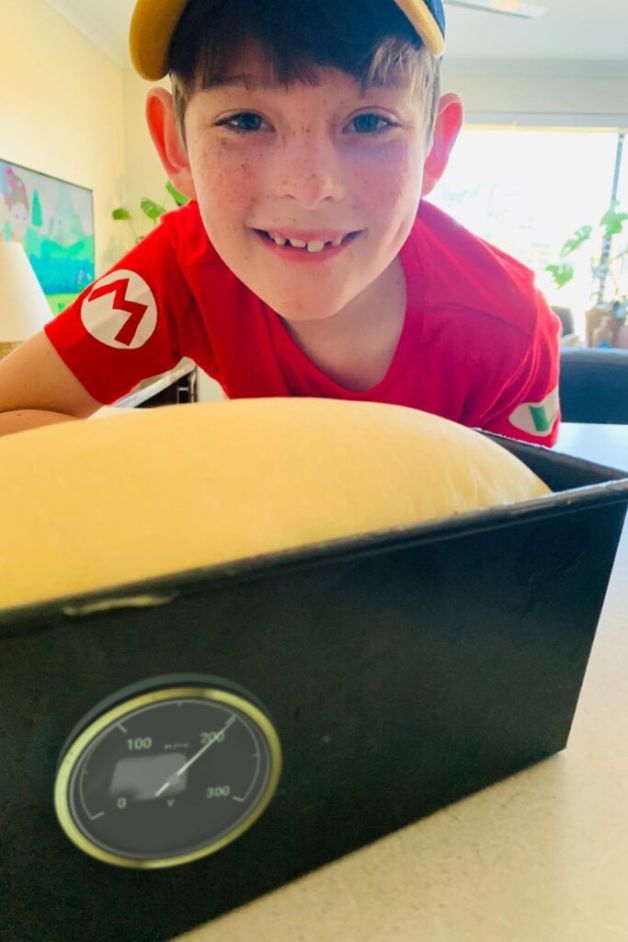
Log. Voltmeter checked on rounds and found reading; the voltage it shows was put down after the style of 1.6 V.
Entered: 200 V
